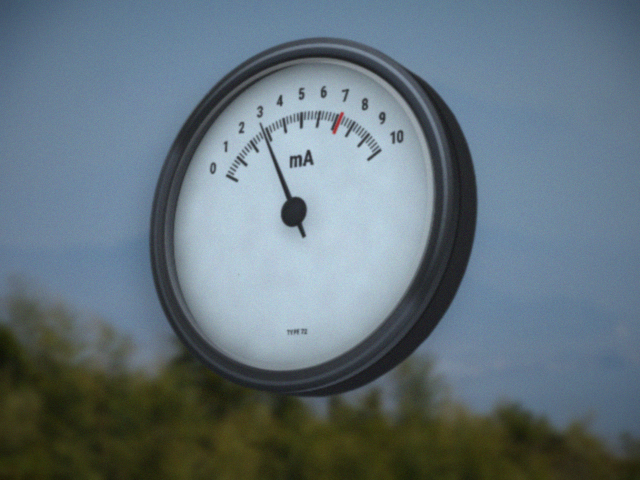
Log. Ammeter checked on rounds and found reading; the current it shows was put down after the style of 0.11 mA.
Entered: 3 mA
